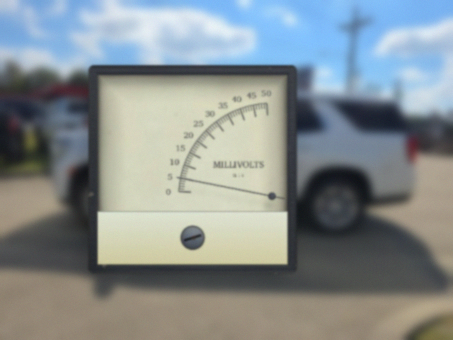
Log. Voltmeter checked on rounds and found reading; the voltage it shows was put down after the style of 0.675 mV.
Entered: 5 mV
